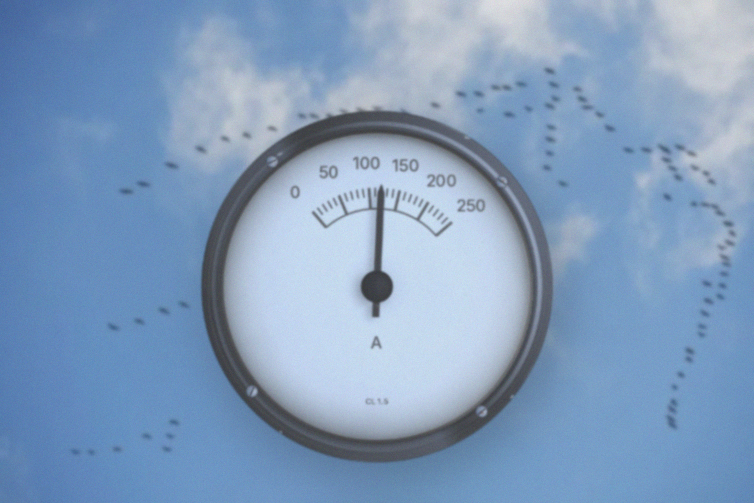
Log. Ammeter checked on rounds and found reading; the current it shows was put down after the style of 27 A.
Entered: 120 A
